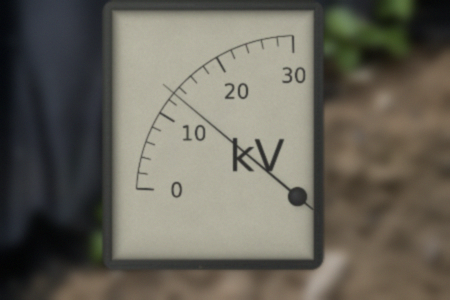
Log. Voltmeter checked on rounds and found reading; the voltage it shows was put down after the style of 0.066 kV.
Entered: 13 kV
